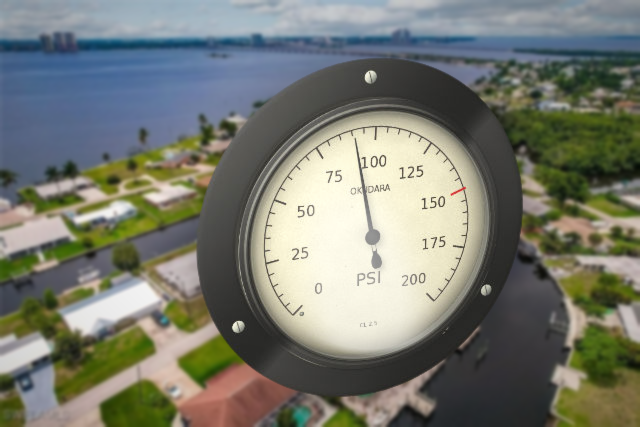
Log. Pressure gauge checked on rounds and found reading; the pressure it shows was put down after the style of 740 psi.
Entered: 90 psi
